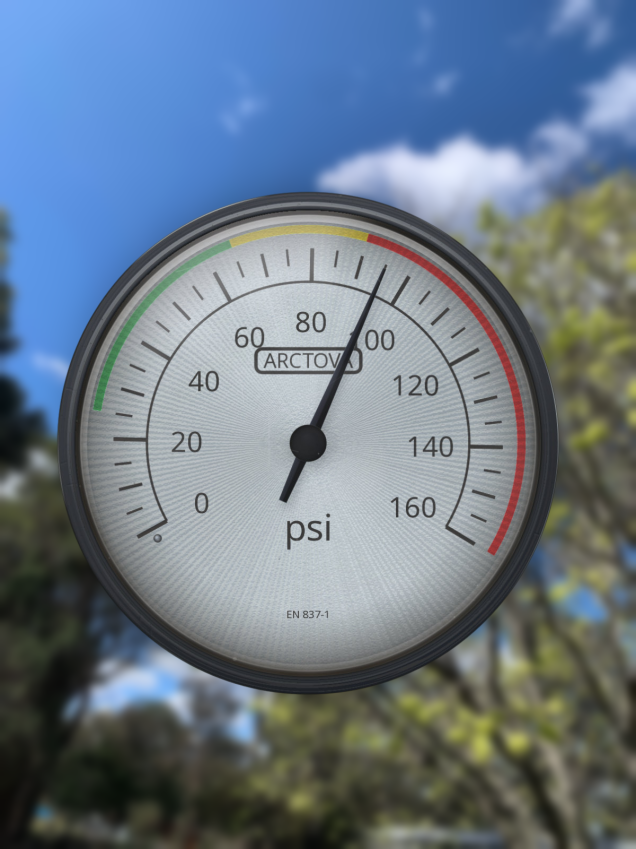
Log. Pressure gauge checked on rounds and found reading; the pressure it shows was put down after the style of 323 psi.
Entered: 95 psi
